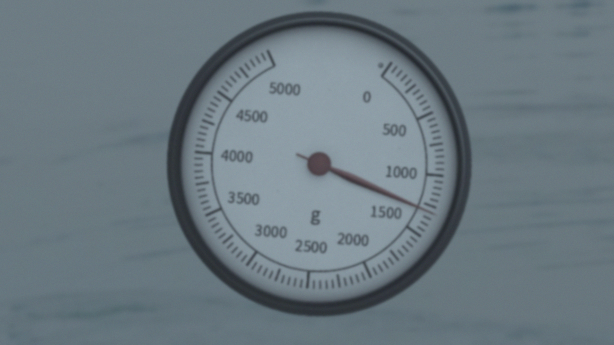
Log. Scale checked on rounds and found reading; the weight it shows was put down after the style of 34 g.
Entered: 1300 g
